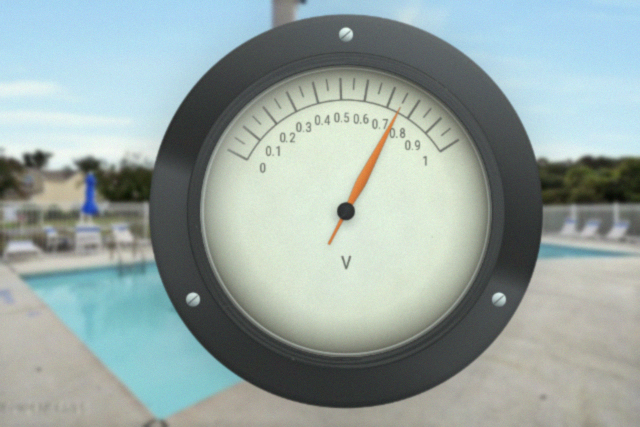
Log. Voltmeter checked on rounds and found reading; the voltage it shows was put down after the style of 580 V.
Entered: 0.75 V
